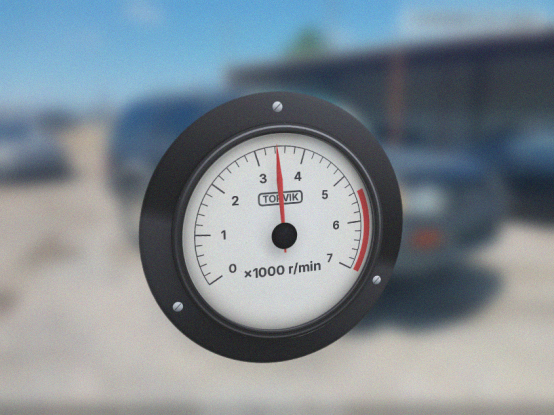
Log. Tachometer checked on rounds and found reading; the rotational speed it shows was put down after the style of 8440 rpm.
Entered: 3400 rpm
